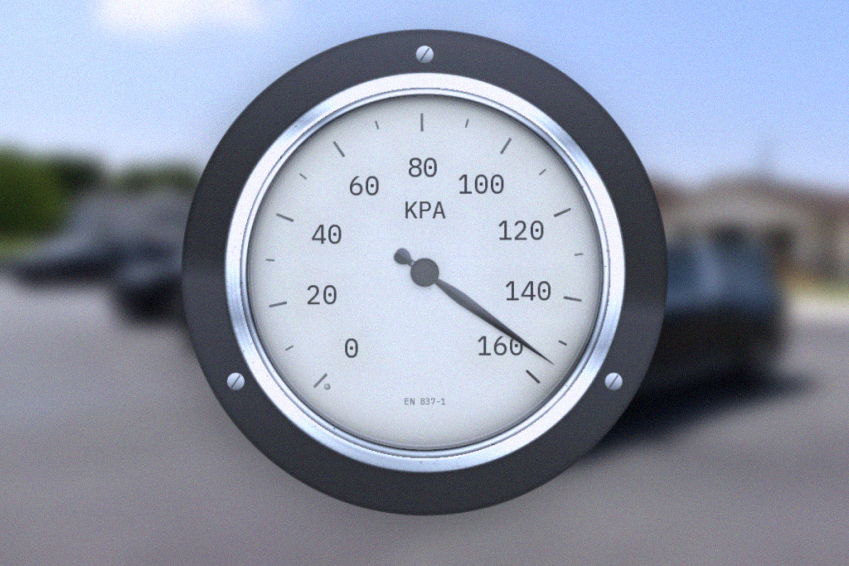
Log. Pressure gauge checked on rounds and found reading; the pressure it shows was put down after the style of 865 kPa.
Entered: 155 kPa
